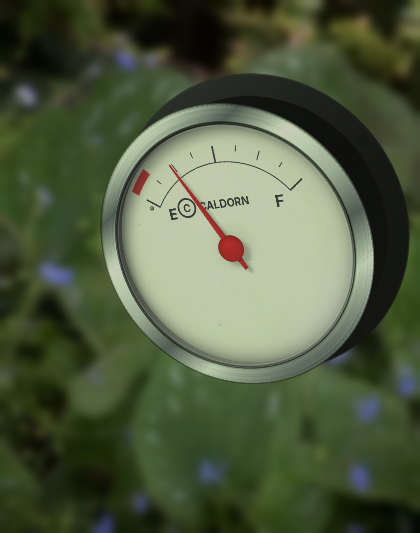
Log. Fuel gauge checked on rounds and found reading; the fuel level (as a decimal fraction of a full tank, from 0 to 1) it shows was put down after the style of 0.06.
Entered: 0.25
